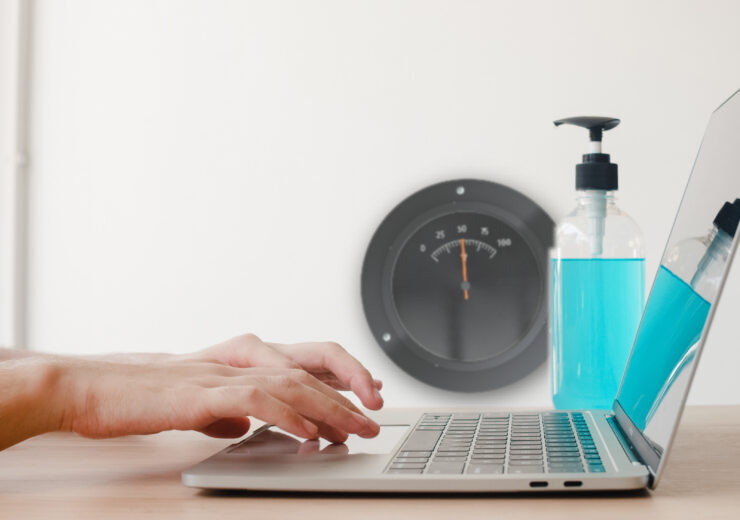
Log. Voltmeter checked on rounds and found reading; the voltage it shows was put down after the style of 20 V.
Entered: 50 V
